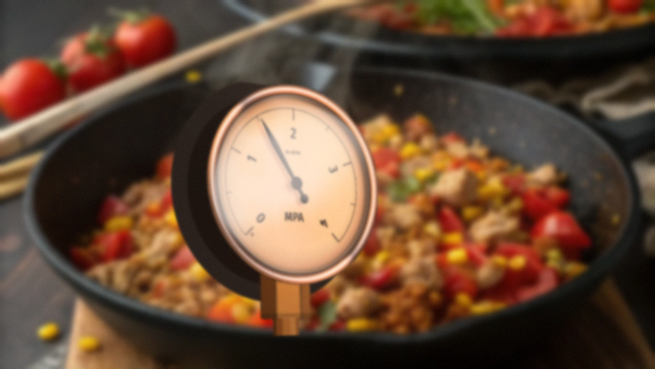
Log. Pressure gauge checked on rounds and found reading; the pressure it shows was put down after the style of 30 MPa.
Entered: 1.5 MPa
